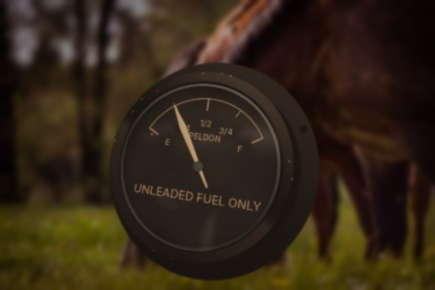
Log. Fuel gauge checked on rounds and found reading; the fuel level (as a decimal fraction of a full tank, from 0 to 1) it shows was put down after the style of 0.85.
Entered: 0.25
